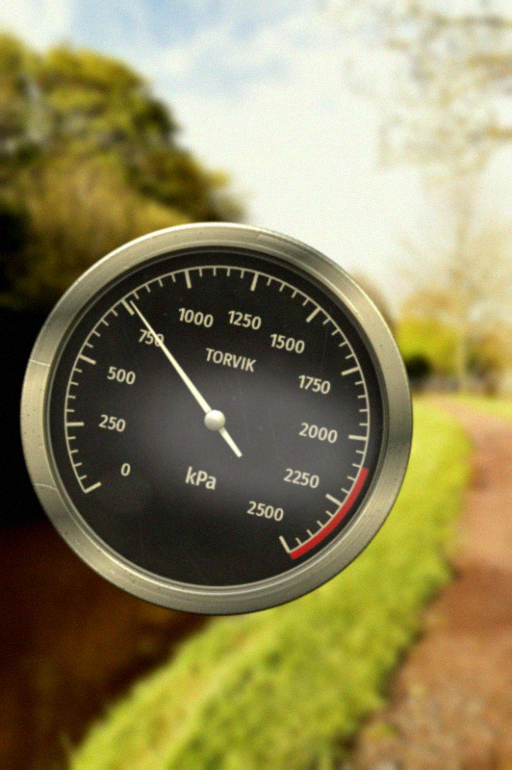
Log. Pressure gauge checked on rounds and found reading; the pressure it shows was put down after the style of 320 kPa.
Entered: 775 kPa
